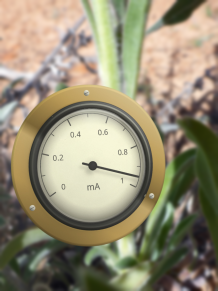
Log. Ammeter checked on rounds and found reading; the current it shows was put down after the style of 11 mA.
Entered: 0.95 mA
